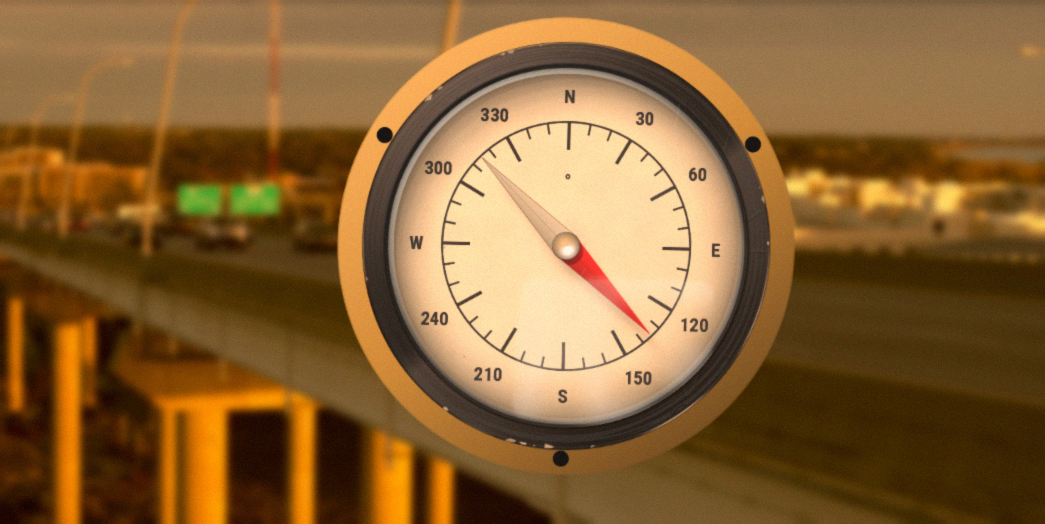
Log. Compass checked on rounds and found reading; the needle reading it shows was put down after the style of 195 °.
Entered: 135 °
